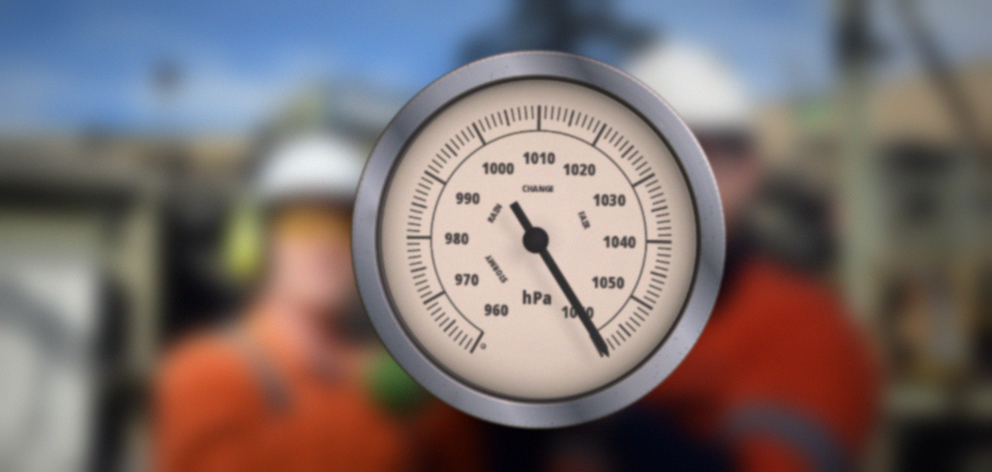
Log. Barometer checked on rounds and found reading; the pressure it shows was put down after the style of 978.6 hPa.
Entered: 1059 hPa
